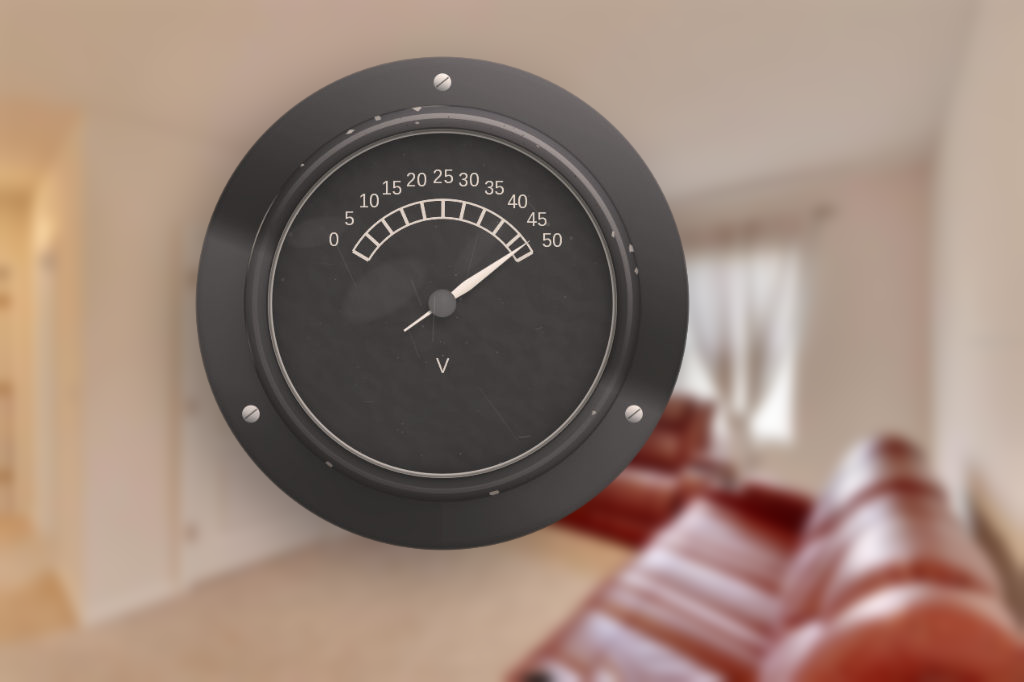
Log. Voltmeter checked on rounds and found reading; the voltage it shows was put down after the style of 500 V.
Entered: 47.5 V
